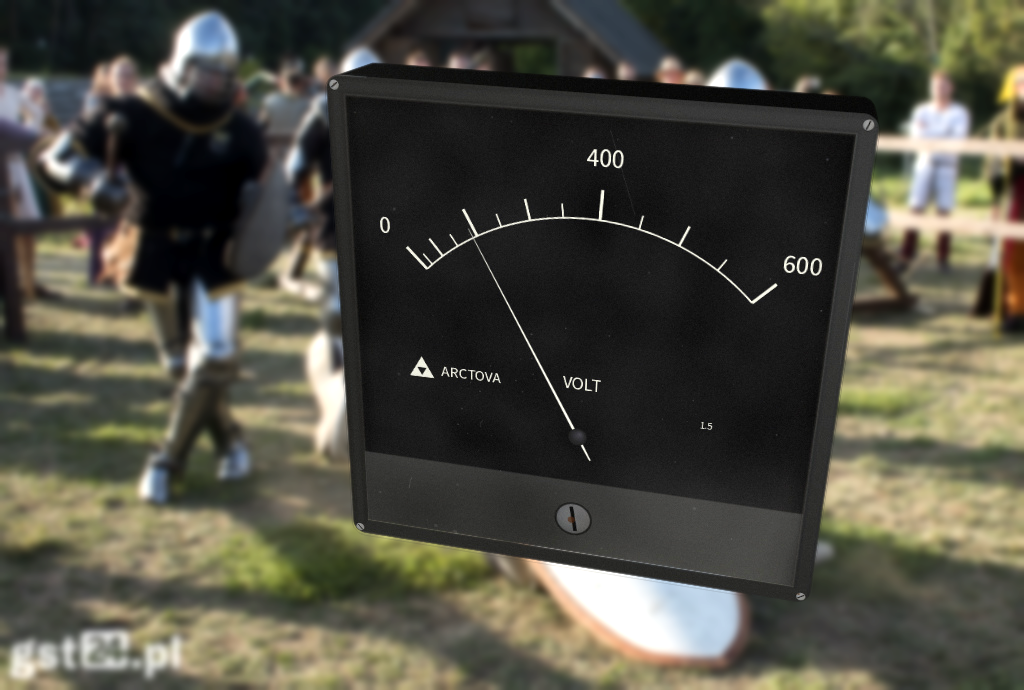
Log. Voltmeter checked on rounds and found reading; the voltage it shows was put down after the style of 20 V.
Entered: 200 V
